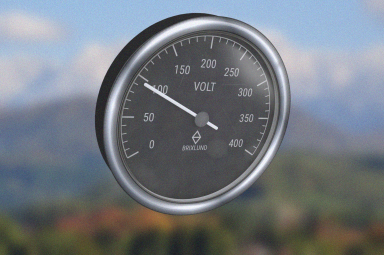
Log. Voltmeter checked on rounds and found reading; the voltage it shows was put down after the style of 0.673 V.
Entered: 95 V
